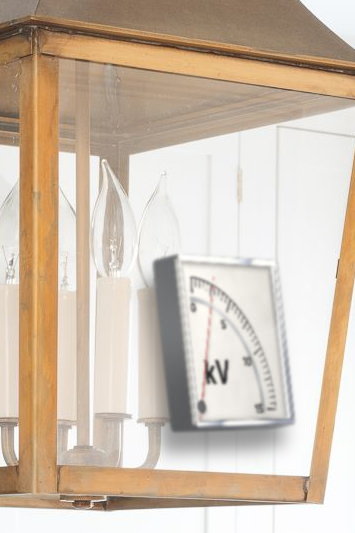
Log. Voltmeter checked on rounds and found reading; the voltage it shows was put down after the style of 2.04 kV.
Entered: 2.5 kV
